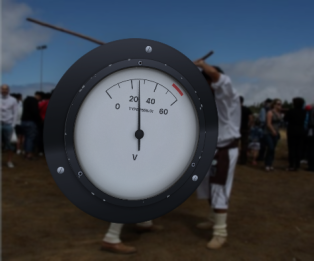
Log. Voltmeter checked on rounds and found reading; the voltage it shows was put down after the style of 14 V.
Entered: 25 V
